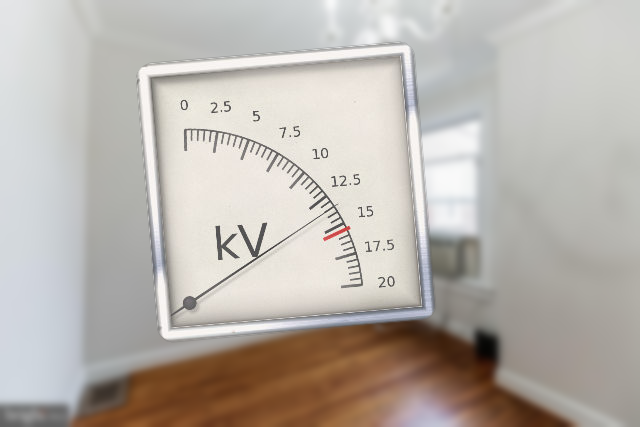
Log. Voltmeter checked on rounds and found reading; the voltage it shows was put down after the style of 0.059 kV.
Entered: 13.5 kV
